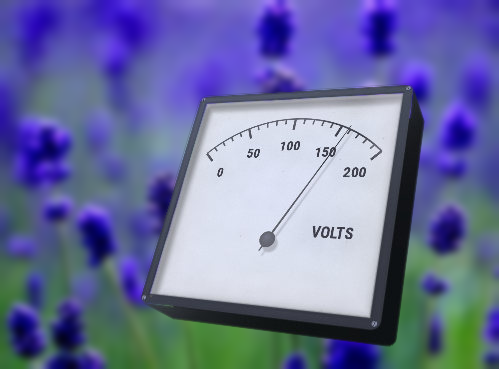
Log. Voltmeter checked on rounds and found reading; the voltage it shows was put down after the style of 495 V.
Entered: 160 V
